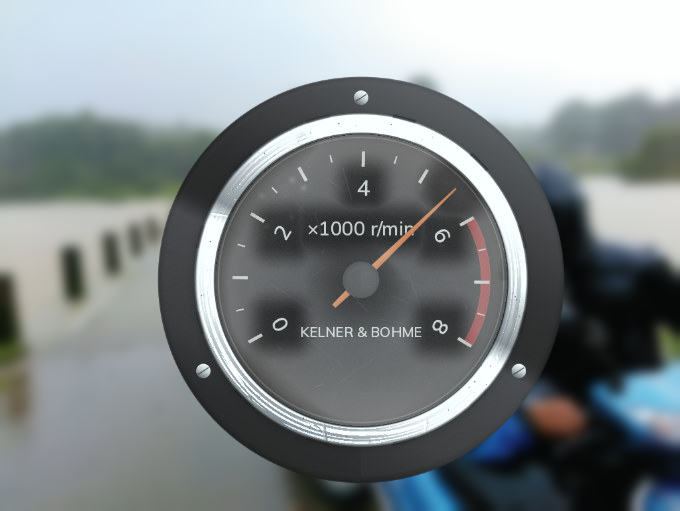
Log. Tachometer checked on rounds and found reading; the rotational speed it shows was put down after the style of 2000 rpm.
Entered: 5500 rpm
